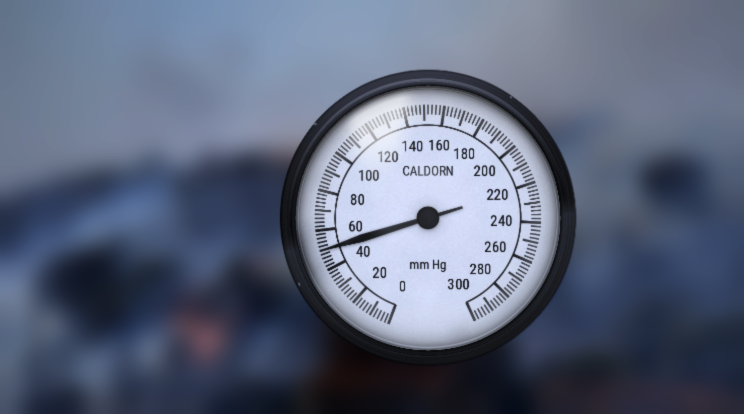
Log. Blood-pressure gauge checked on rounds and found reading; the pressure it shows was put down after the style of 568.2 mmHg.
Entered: 50 mmHg
